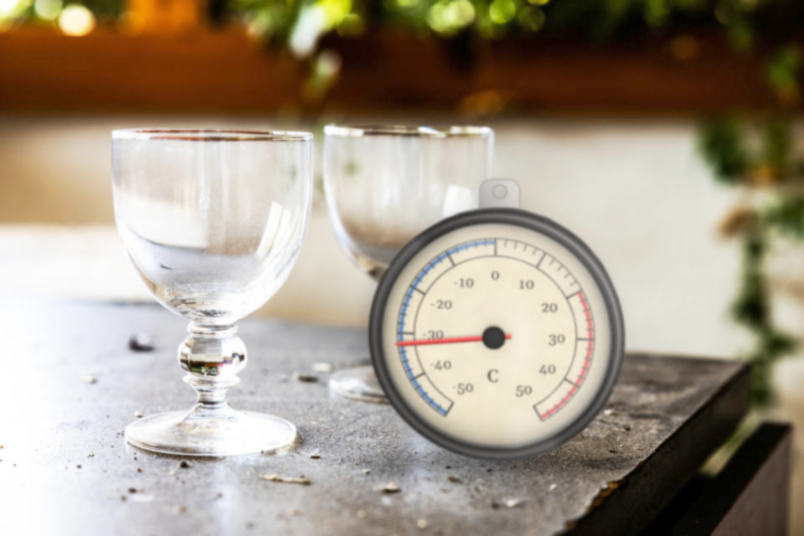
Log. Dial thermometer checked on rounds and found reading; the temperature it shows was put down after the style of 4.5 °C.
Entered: -32 °C
